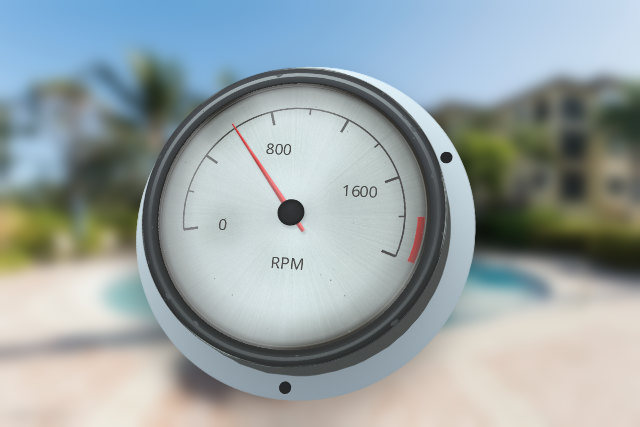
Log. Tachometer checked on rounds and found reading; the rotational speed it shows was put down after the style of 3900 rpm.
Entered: 600 rpm
